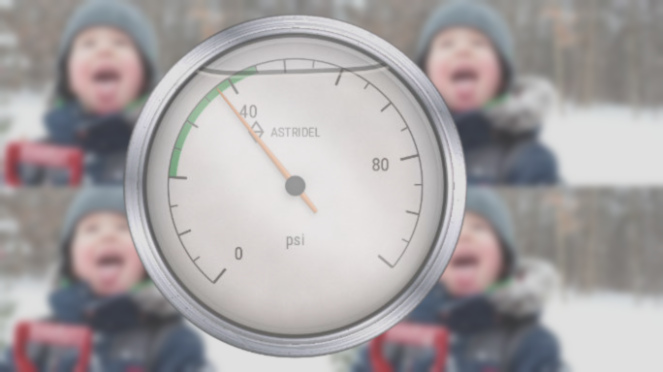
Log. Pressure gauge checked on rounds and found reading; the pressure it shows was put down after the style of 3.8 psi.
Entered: 37.5 psi
